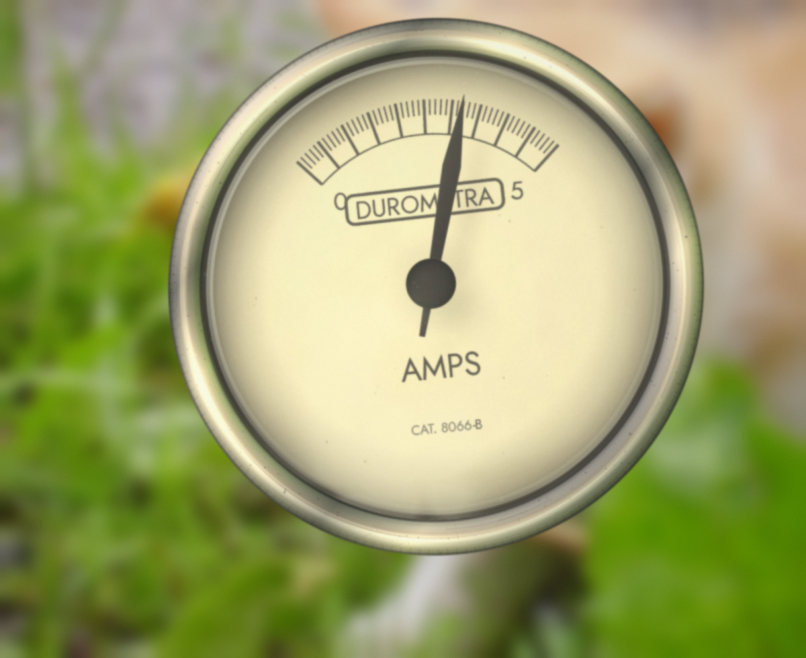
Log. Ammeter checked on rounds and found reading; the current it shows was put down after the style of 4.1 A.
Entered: 3.2 A
